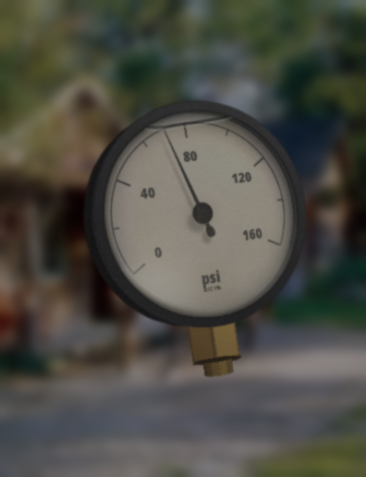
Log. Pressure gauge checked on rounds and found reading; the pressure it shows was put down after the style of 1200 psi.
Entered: 70 psi
